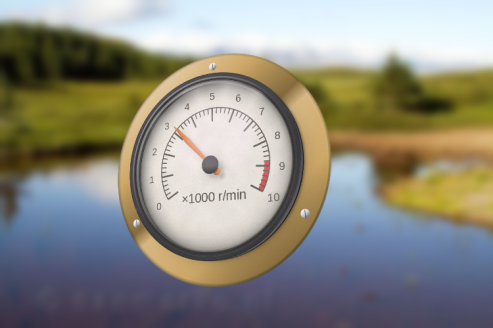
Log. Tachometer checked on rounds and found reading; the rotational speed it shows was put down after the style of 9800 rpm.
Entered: 3200 rpm
